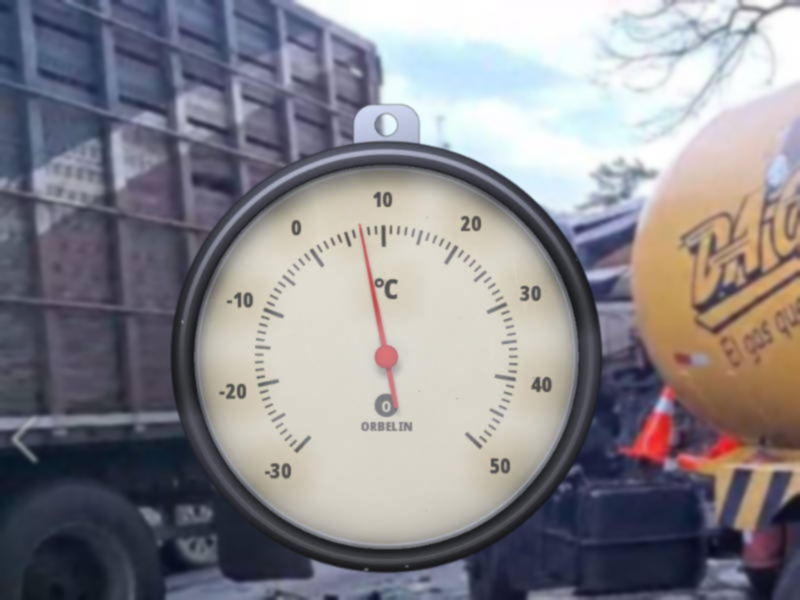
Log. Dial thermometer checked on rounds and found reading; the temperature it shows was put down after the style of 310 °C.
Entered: 7 °C
